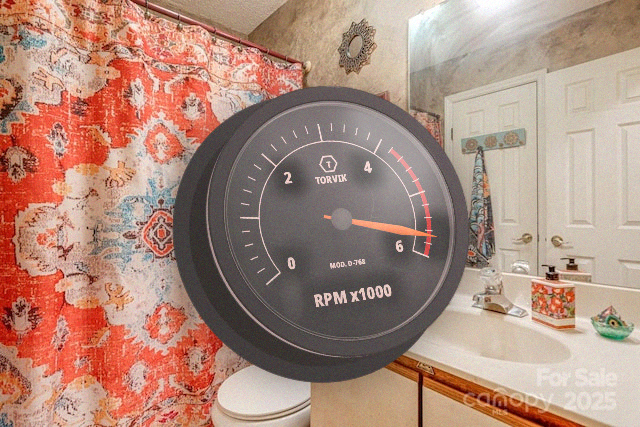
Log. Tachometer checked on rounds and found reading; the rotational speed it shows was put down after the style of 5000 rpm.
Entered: 5700 rpm
